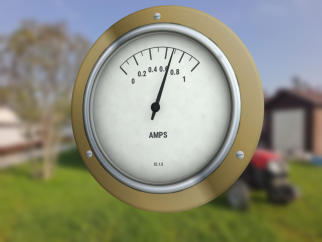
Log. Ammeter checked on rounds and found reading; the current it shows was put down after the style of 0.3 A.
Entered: 0.7 A
